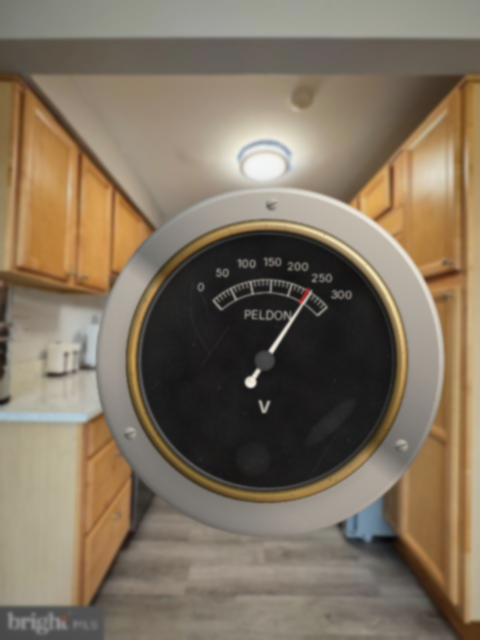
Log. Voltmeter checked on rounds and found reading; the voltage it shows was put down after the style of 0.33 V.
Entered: 250 V
